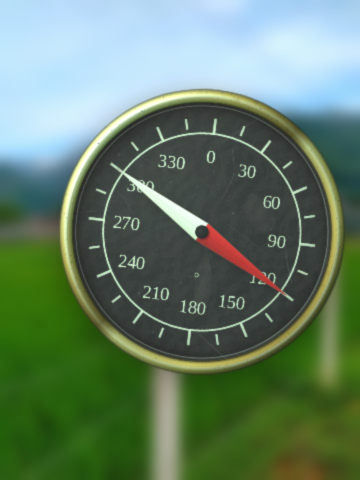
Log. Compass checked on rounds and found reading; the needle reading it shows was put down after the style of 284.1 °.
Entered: 120 °
